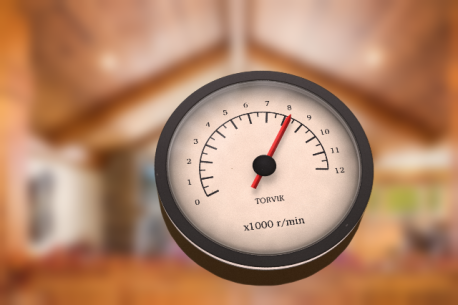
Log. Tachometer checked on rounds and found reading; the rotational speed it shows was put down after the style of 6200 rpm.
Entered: 8250 rpm
